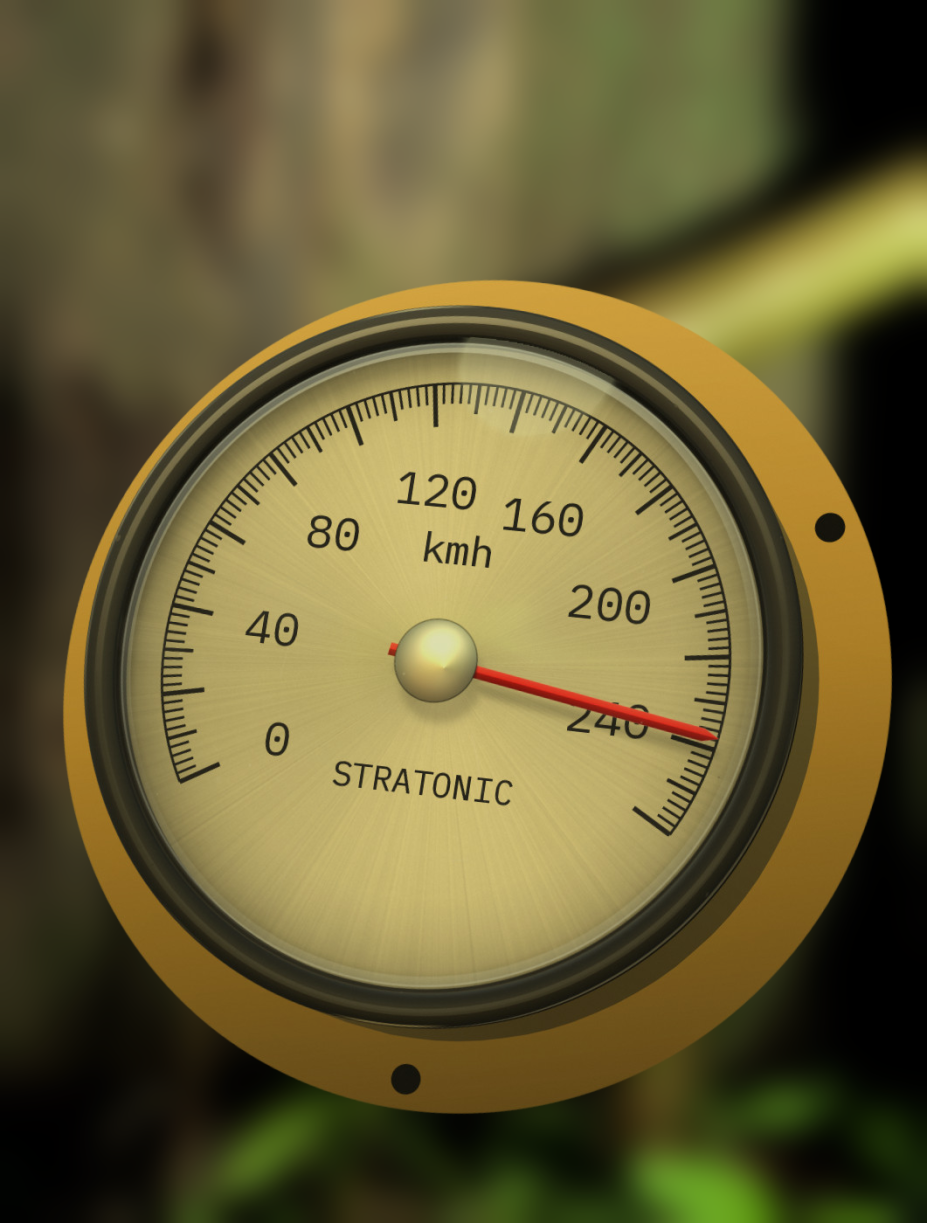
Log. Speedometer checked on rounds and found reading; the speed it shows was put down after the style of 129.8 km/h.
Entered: 238 km/h
